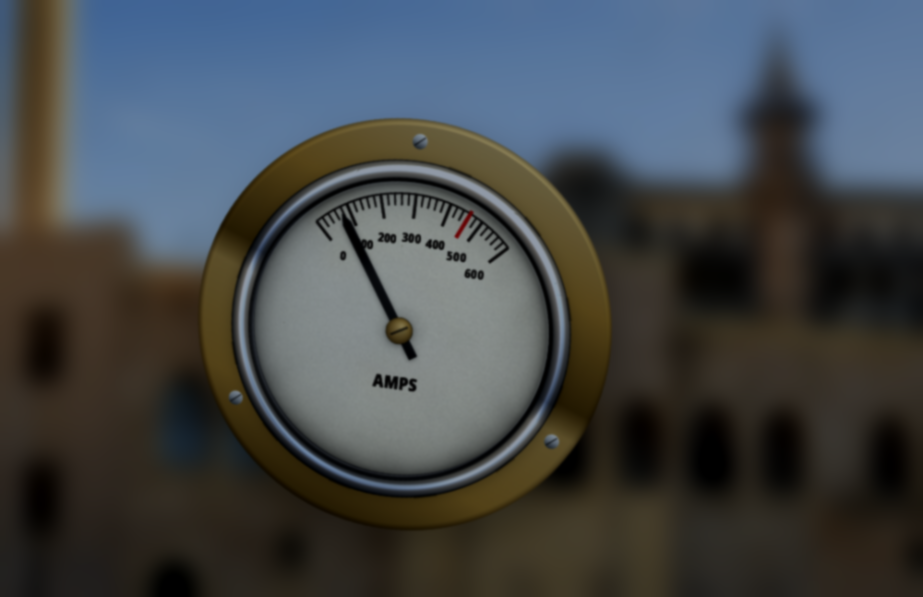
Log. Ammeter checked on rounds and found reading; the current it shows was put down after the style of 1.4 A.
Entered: 80 A
